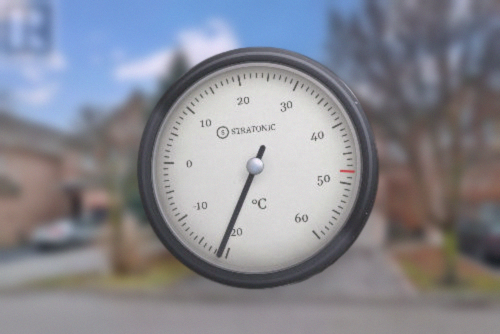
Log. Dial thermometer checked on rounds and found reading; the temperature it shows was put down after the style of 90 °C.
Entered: -19 °C
